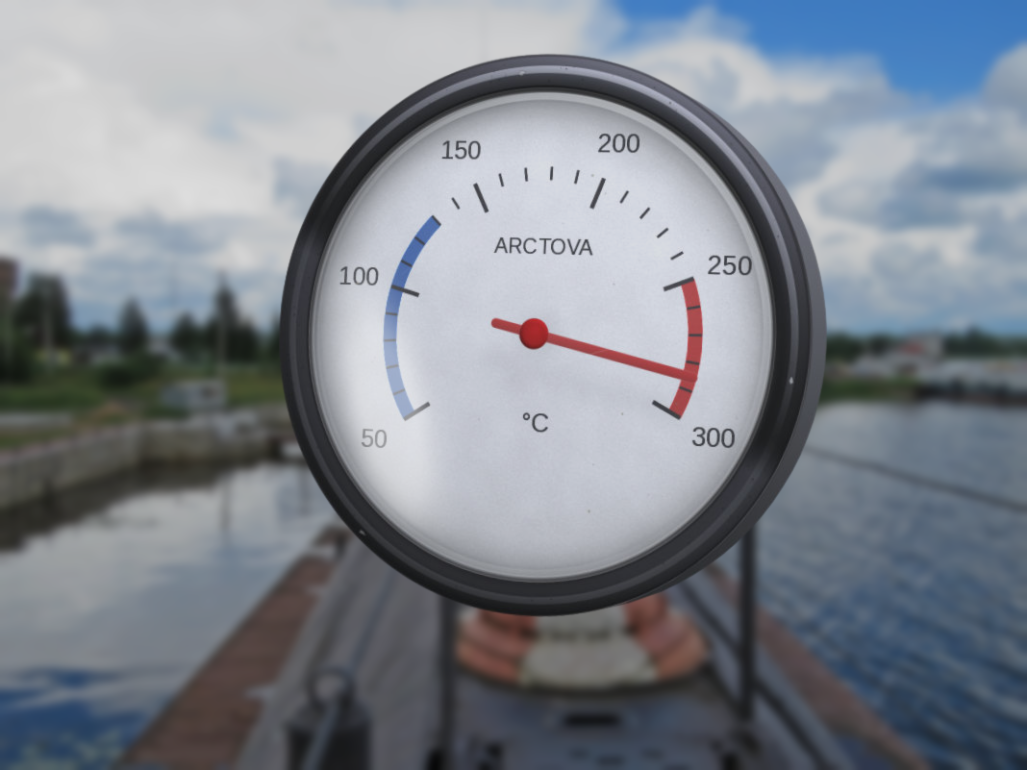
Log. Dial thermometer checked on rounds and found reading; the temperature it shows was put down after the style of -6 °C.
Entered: 285 °C
